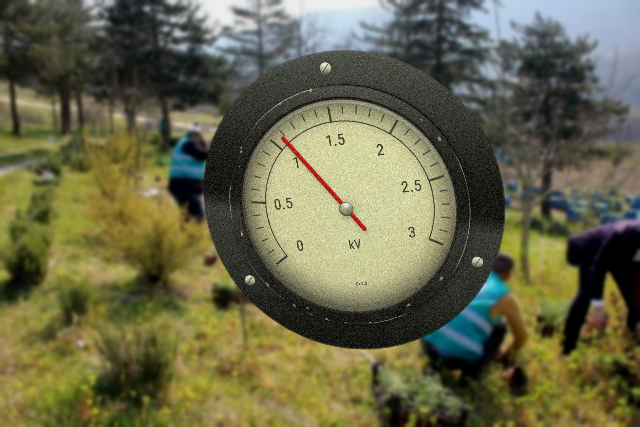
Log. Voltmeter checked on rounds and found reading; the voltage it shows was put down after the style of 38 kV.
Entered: 1.1 kV
